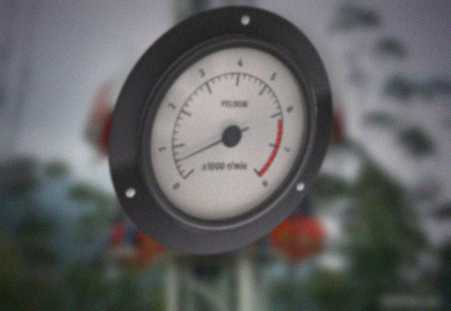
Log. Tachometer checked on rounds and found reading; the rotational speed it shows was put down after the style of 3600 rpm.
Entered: 600 rpm
